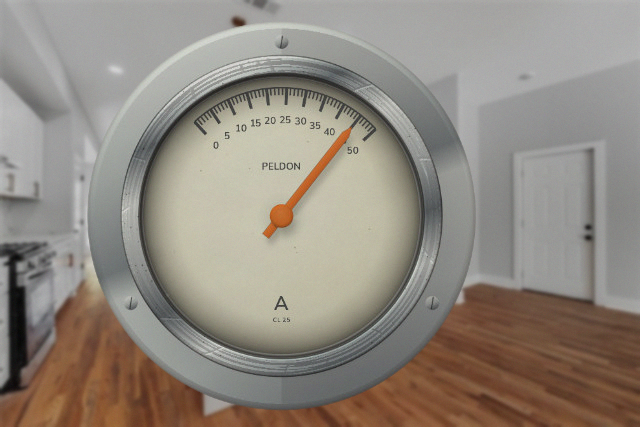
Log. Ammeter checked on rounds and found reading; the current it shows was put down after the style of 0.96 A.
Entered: 45 A
